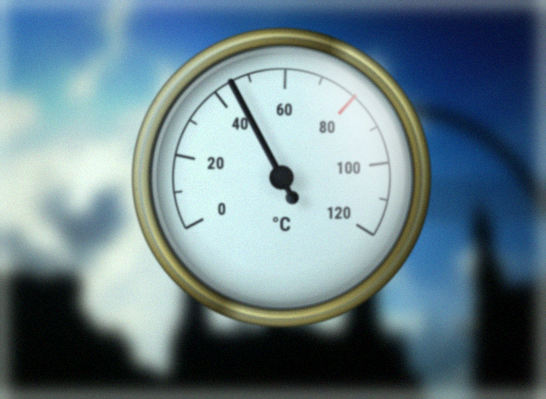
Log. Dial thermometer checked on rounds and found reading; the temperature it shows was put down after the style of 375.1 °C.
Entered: 45 °C
